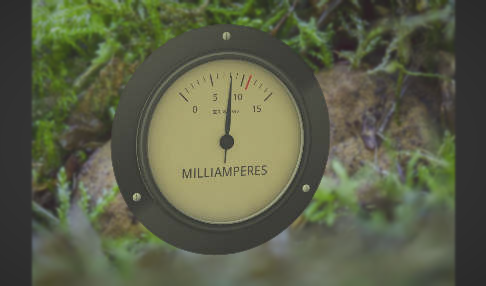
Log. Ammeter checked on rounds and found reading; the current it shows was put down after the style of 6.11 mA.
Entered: 8 mA
